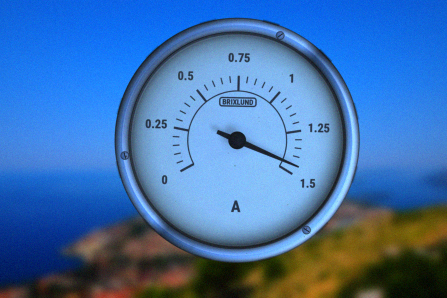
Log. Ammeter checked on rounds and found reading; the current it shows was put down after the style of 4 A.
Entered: 1.45 A
